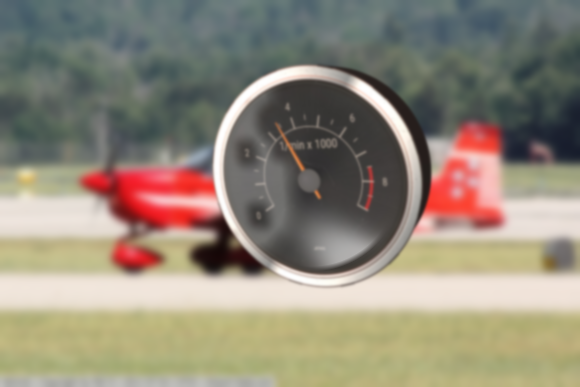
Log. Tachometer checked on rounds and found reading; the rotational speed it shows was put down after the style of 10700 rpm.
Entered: 3500 rpm
